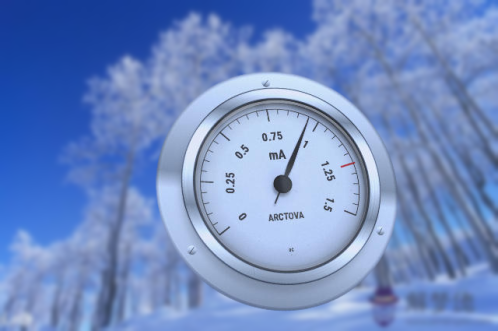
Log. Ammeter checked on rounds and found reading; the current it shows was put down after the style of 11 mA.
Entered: 0.95 mA
